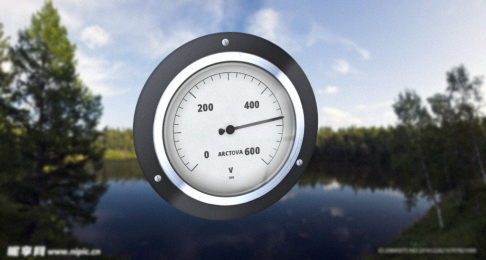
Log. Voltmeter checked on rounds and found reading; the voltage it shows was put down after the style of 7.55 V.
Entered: 480 V
